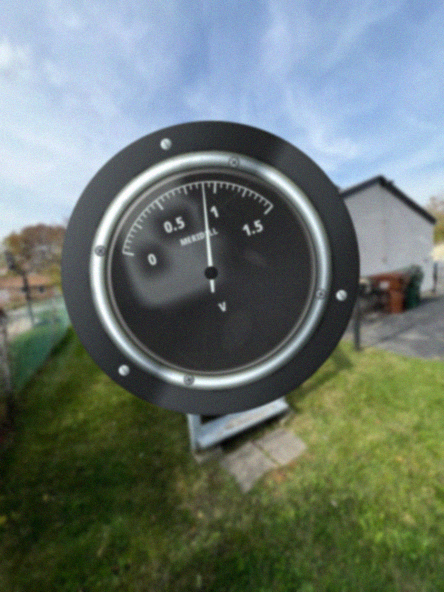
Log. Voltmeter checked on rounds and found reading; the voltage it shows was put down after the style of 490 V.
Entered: 0.9 V
